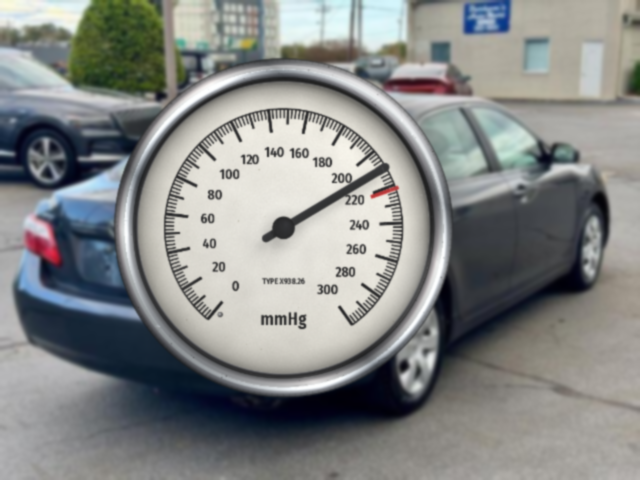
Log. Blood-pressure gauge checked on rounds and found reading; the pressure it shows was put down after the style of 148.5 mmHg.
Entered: 210 mmHg
